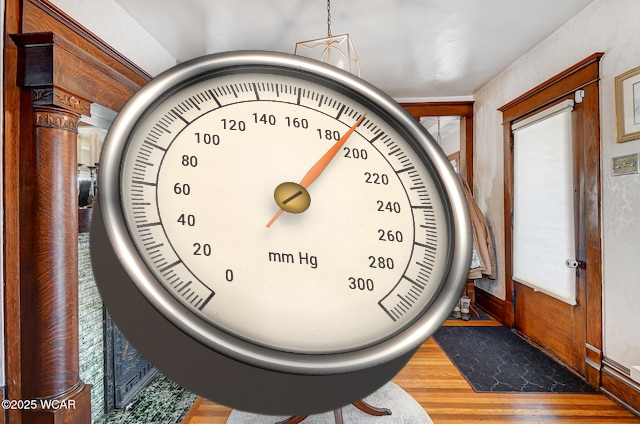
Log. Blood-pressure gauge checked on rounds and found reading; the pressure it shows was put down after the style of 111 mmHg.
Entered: 190 mmHg
